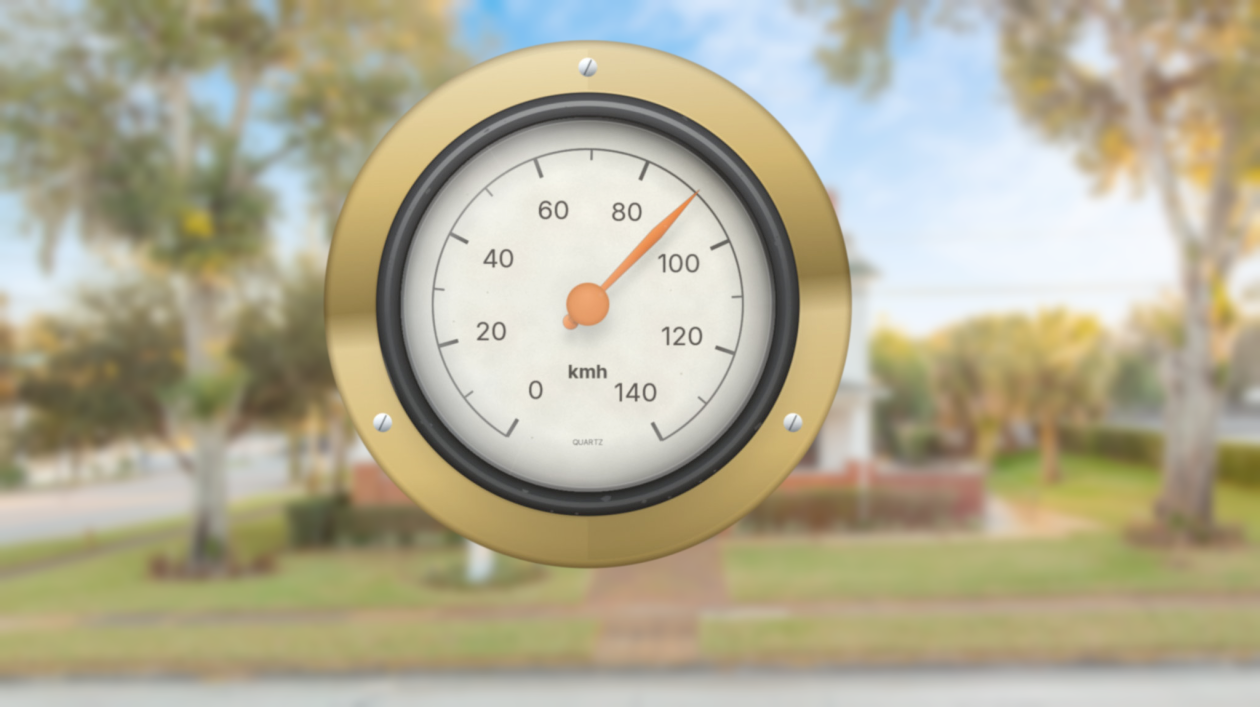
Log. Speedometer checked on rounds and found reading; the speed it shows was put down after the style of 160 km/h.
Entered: 90 km/h
